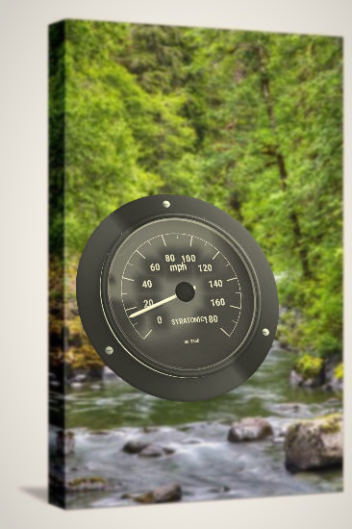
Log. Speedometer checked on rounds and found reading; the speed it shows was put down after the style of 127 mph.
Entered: 15 mph
